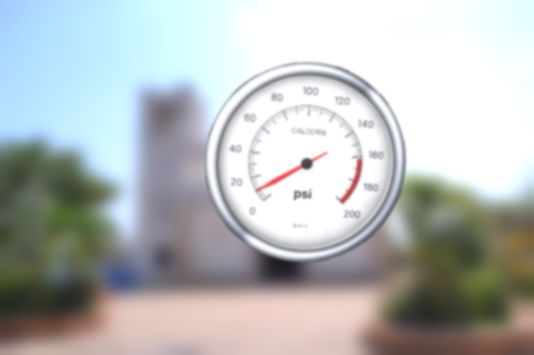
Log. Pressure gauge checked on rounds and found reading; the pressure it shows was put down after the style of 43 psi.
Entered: 10 psi
